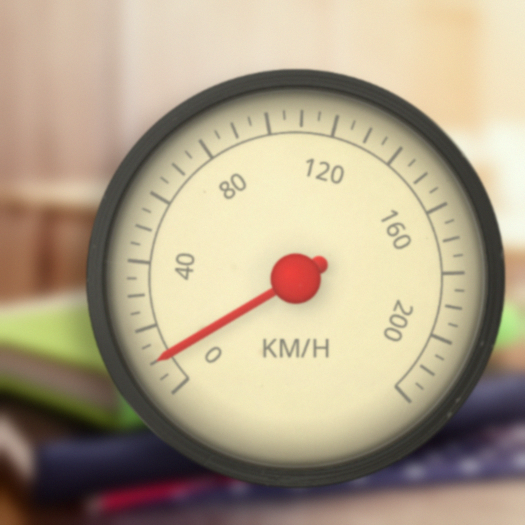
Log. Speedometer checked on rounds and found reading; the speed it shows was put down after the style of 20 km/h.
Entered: 10 km/h
